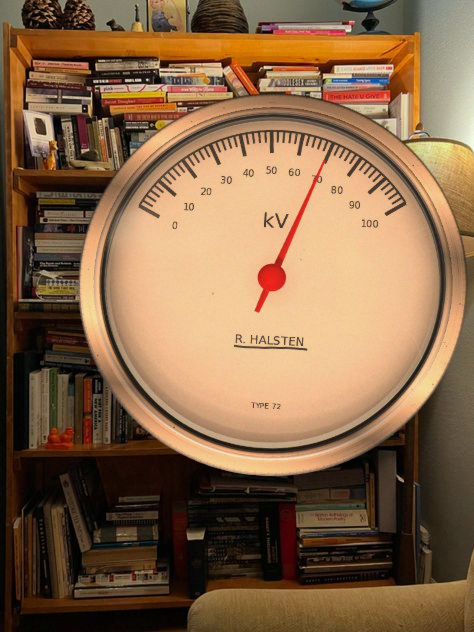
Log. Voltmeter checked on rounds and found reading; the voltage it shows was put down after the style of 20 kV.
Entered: 70 kV
